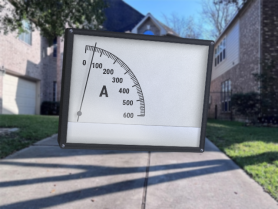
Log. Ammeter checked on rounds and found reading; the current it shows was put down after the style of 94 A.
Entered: 50 A
